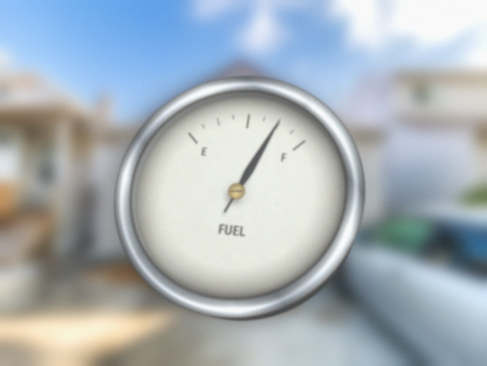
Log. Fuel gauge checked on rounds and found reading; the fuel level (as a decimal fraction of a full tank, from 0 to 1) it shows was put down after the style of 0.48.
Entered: 0.75
